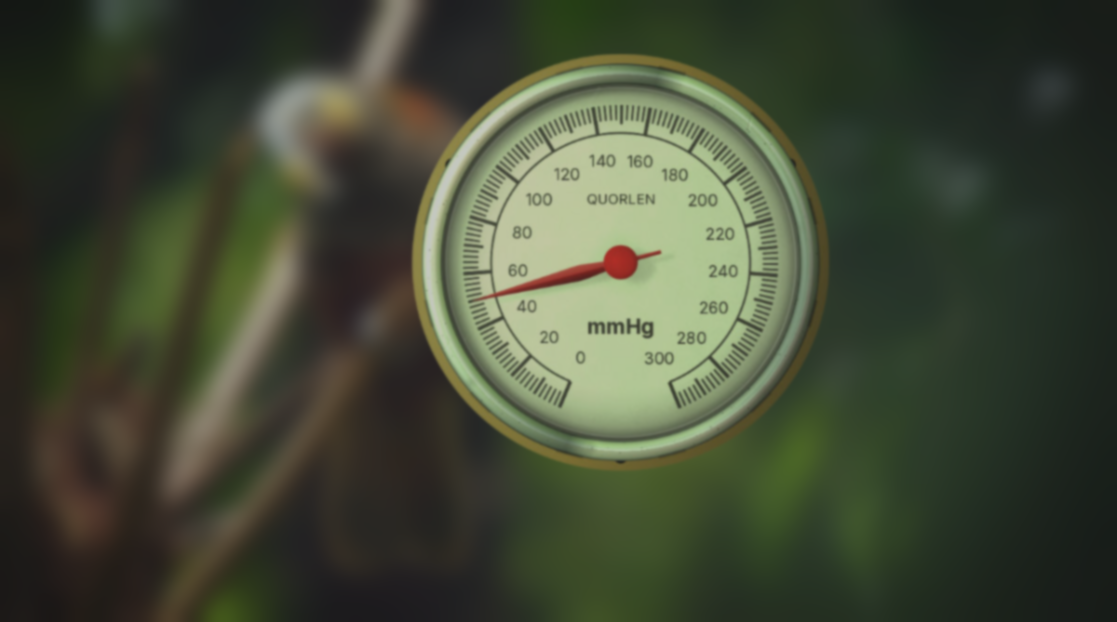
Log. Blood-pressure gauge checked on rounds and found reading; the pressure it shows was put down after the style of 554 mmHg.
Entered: 50 mmHg
